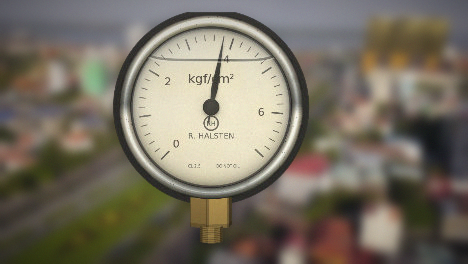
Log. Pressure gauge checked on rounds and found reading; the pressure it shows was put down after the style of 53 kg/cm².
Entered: 3.8 kg/cm²
